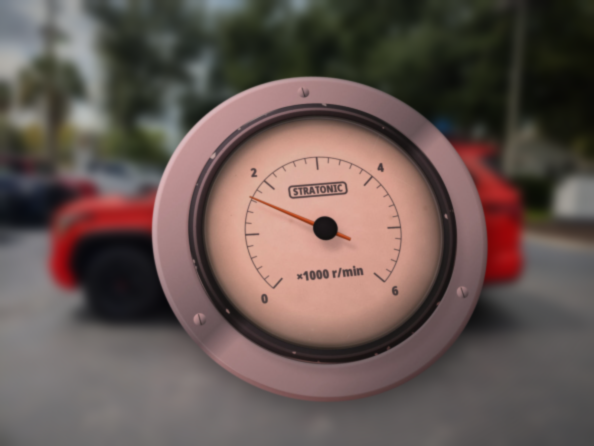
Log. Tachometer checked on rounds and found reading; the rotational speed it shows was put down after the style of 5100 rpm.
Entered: 1600 rpm
